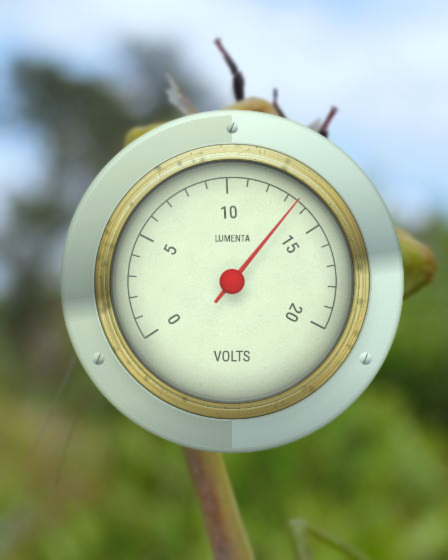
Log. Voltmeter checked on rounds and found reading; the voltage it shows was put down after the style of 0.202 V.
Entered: 13.5 V
